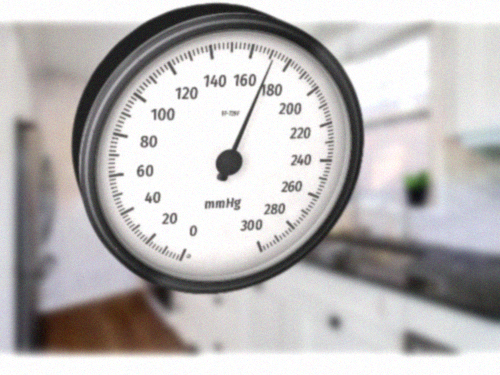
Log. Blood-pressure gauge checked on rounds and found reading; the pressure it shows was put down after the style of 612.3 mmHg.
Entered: 170 mmHg
